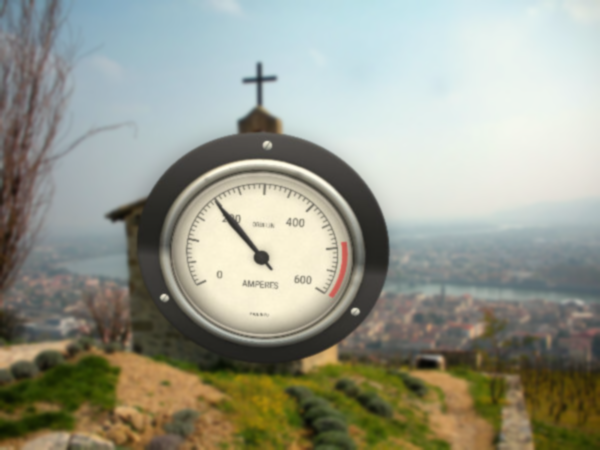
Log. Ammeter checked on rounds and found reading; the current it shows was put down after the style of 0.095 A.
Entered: 200 A
